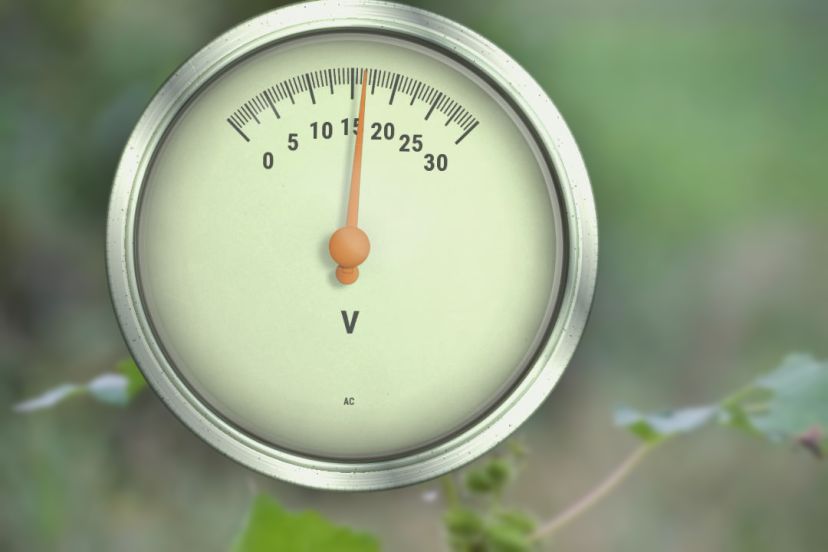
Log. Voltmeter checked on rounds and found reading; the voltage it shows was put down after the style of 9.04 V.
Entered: 16.5 V
